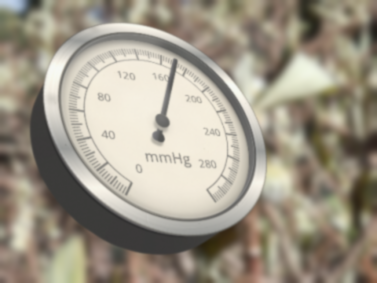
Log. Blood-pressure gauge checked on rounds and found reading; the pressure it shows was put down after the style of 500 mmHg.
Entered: 170 mmHg
